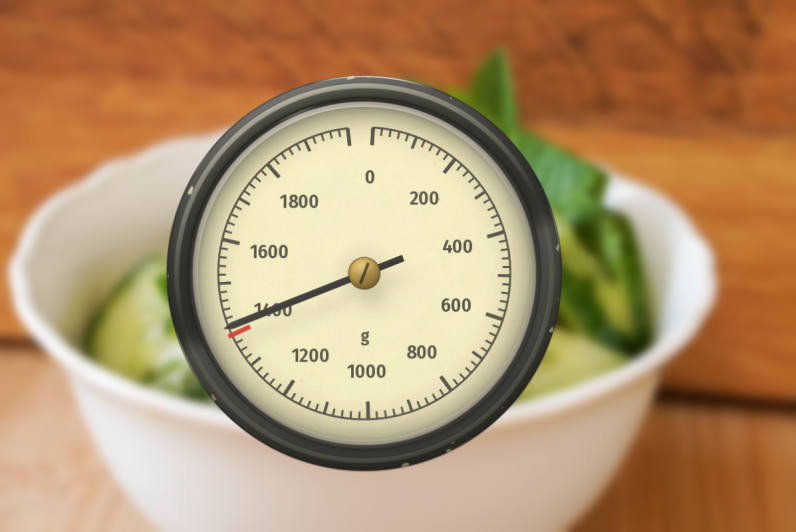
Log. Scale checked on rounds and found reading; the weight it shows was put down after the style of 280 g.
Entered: 1400 g
